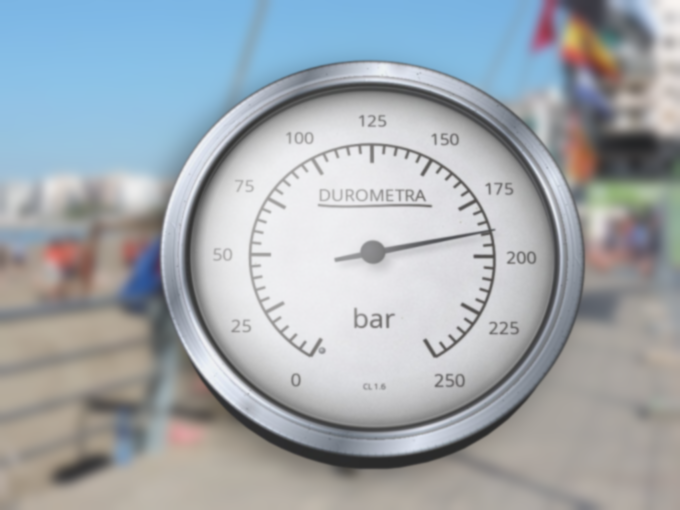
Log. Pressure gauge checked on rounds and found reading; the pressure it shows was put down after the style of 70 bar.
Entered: 190 bar
